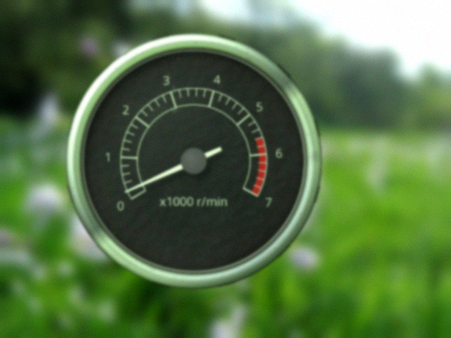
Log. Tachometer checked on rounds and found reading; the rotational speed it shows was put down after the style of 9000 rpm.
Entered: 200 rpm
